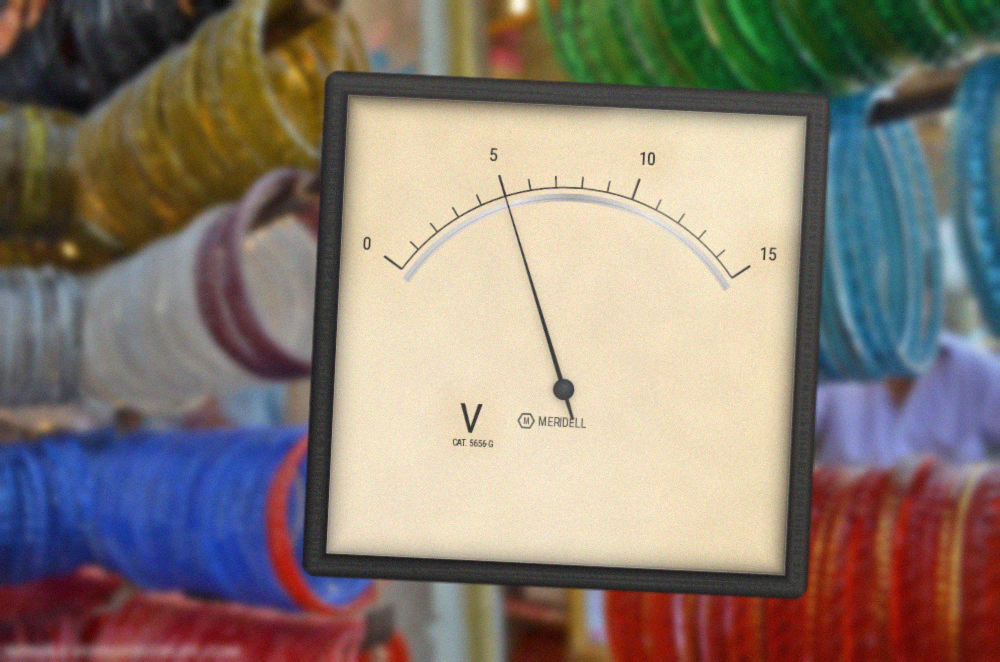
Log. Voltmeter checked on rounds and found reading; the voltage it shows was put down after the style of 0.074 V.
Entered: 5 V
